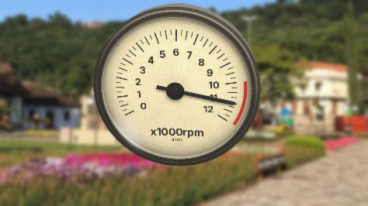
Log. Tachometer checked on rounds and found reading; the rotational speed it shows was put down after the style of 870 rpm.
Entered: 11000 rpm
